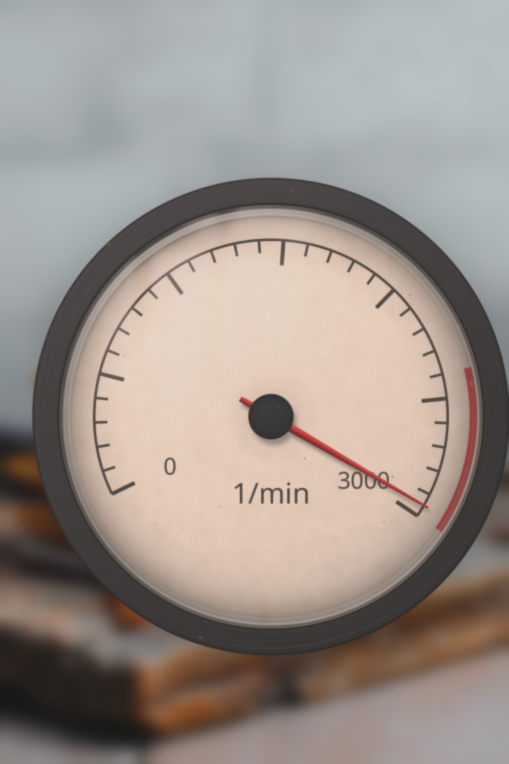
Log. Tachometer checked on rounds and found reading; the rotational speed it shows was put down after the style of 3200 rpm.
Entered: 2950 rpm
